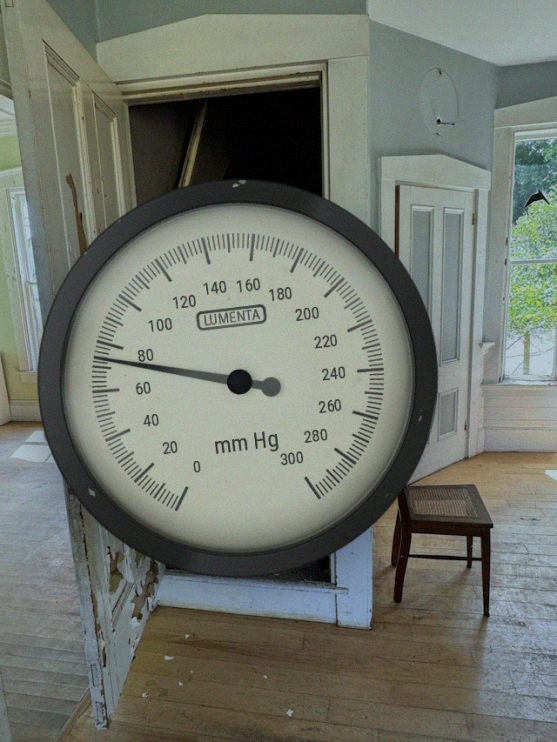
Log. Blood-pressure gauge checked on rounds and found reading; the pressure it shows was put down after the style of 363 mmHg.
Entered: 74 mmHg
